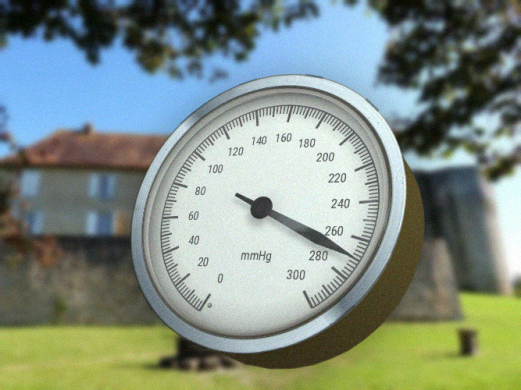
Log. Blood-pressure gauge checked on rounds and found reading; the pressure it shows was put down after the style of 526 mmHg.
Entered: 270 mmHg
